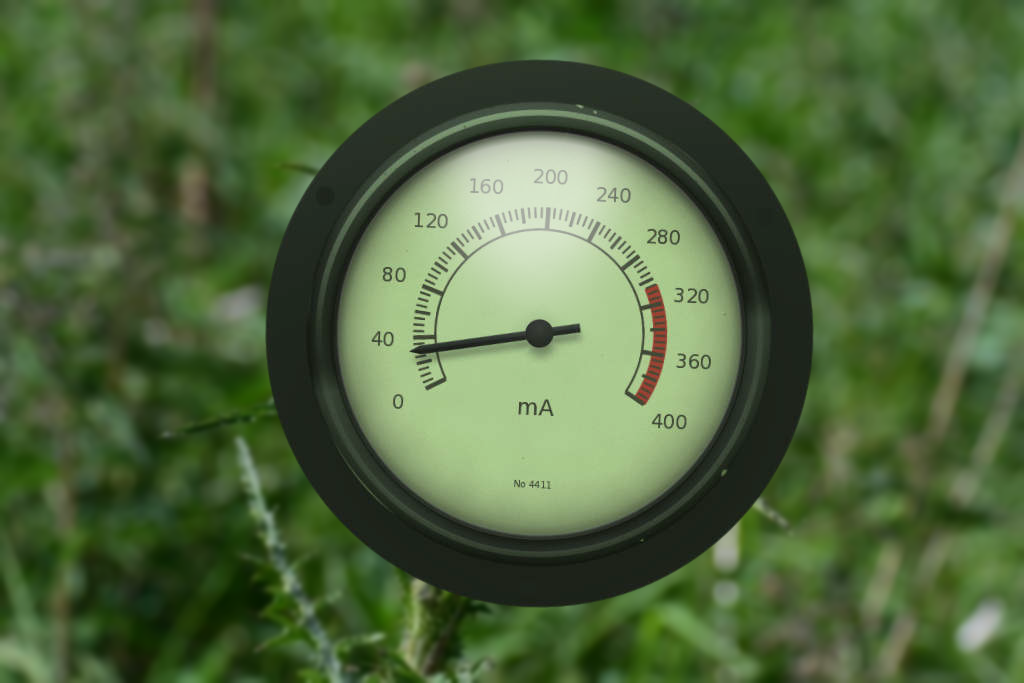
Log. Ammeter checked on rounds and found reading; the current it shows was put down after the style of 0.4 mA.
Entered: 30 mA
